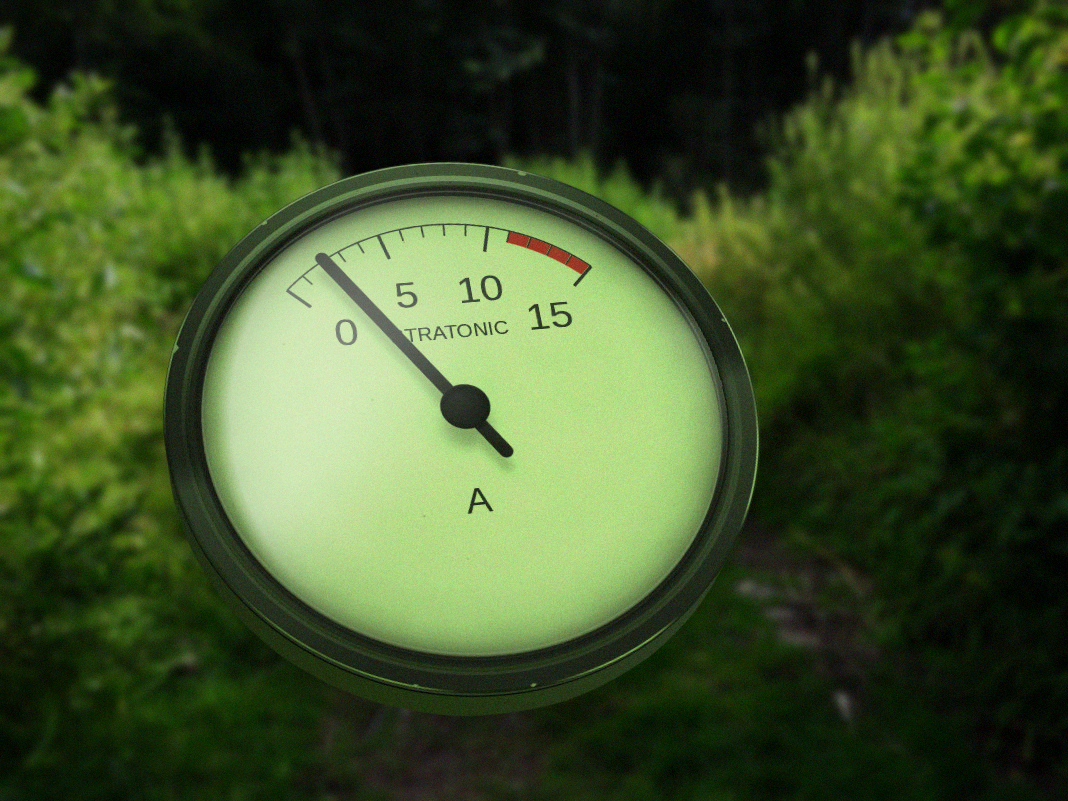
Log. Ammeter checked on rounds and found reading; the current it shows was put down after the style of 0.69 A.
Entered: 2 A
